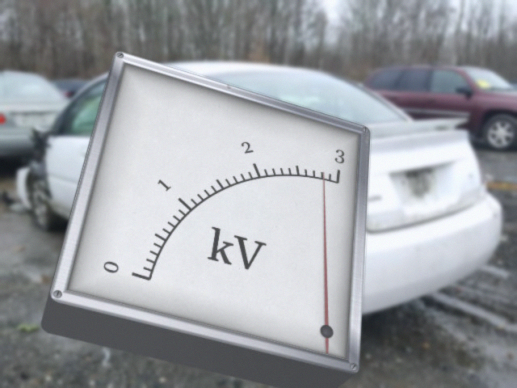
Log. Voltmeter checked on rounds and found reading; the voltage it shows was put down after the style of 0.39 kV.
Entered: 2.8 kV
